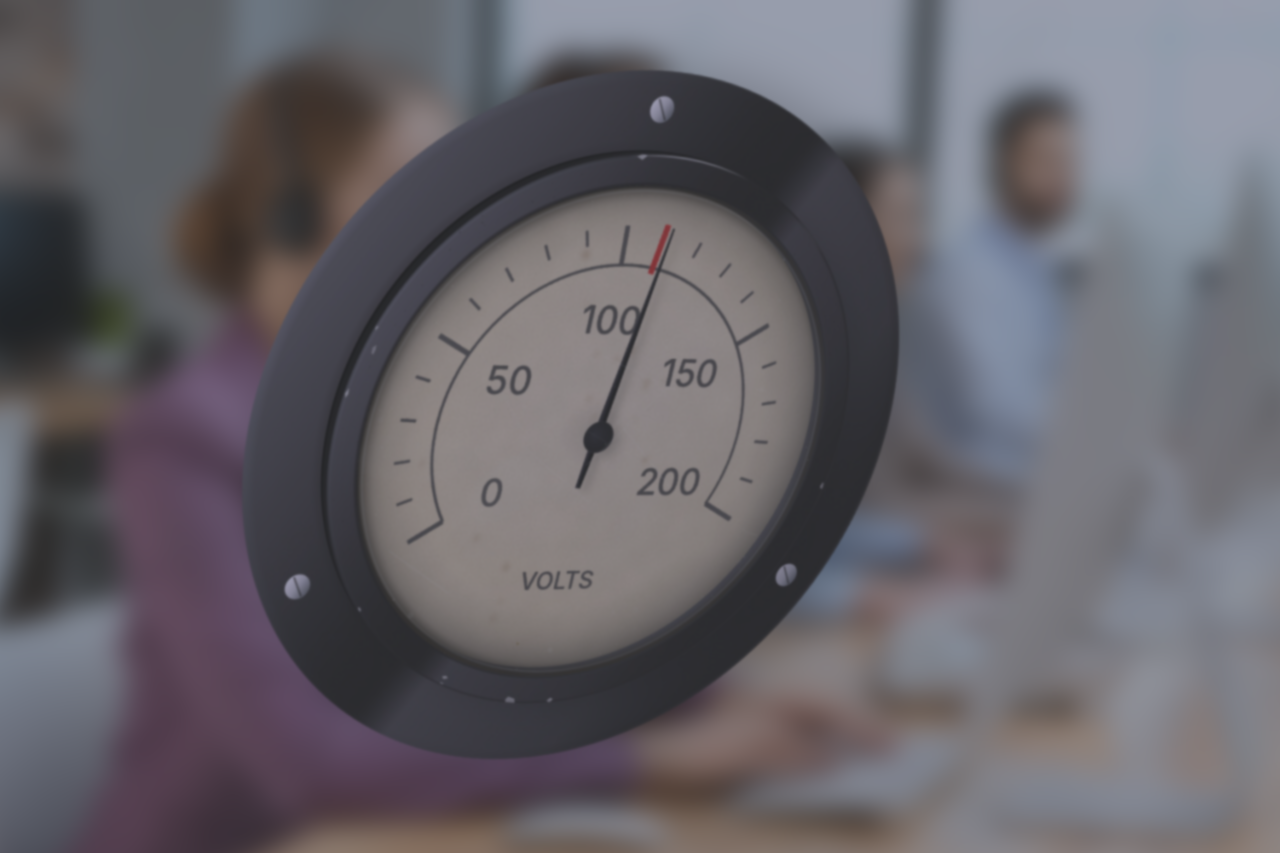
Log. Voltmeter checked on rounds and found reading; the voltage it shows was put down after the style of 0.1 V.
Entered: 110 V
